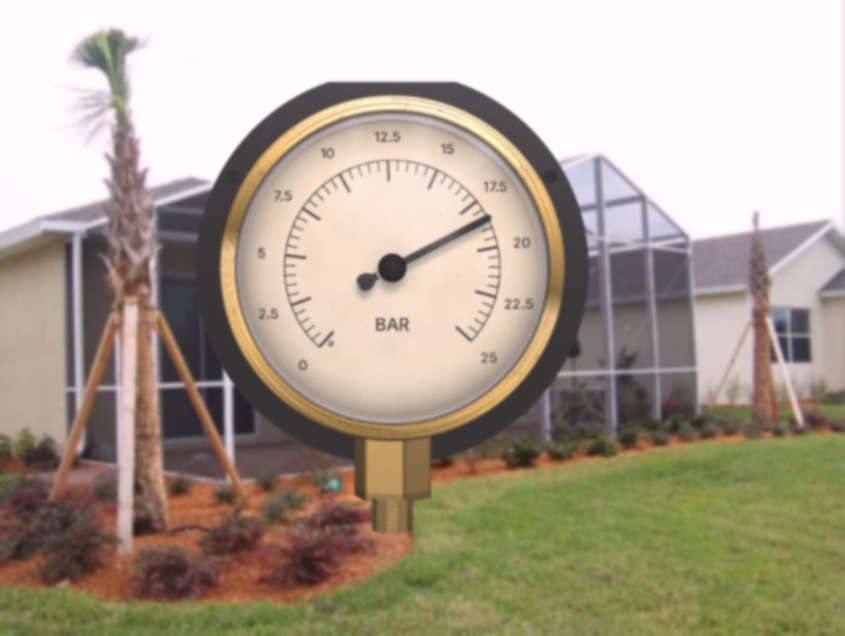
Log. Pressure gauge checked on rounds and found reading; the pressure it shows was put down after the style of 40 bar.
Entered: 18.5 bar
